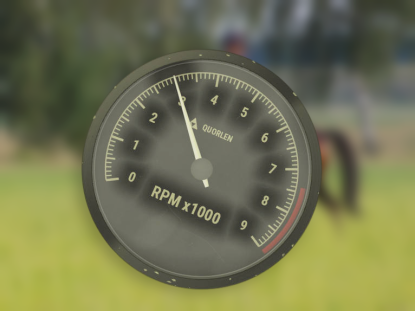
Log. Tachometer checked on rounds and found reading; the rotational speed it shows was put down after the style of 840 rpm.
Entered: 3000 rpm
